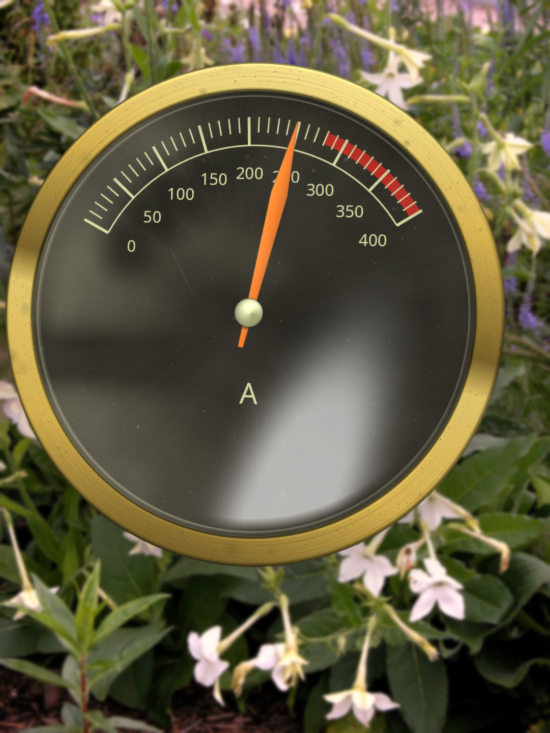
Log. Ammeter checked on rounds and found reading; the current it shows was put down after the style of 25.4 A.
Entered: 250 A
